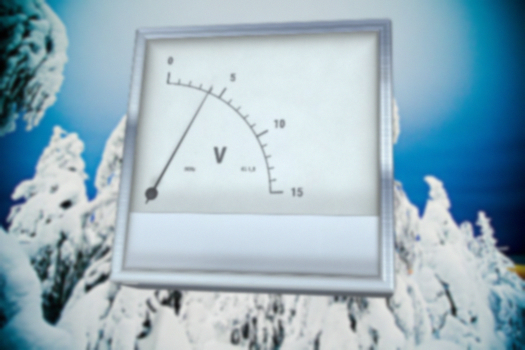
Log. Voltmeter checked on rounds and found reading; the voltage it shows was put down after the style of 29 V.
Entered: 4 V
